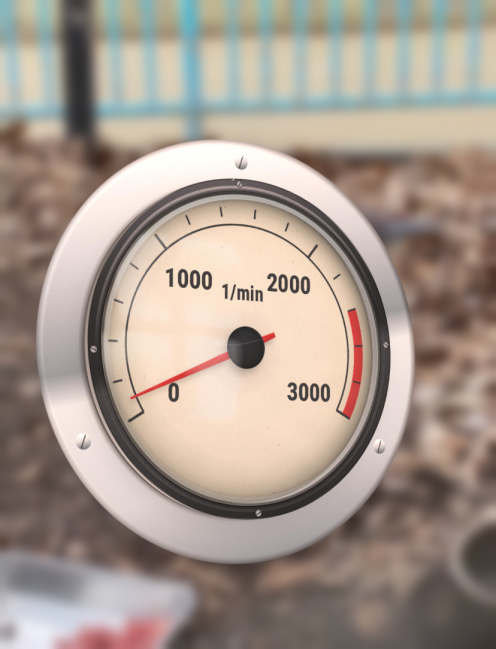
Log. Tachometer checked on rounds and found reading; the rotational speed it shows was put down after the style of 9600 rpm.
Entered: 100 rpm
